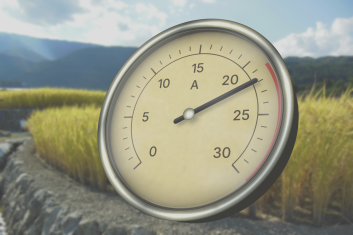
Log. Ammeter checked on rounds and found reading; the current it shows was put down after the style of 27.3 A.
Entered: 22 A
